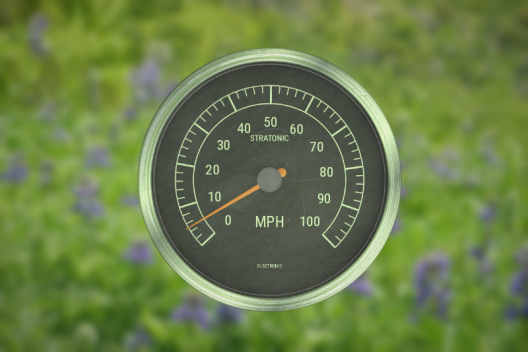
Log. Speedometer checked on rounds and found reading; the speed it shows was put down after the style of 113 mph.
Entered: 5 mph
